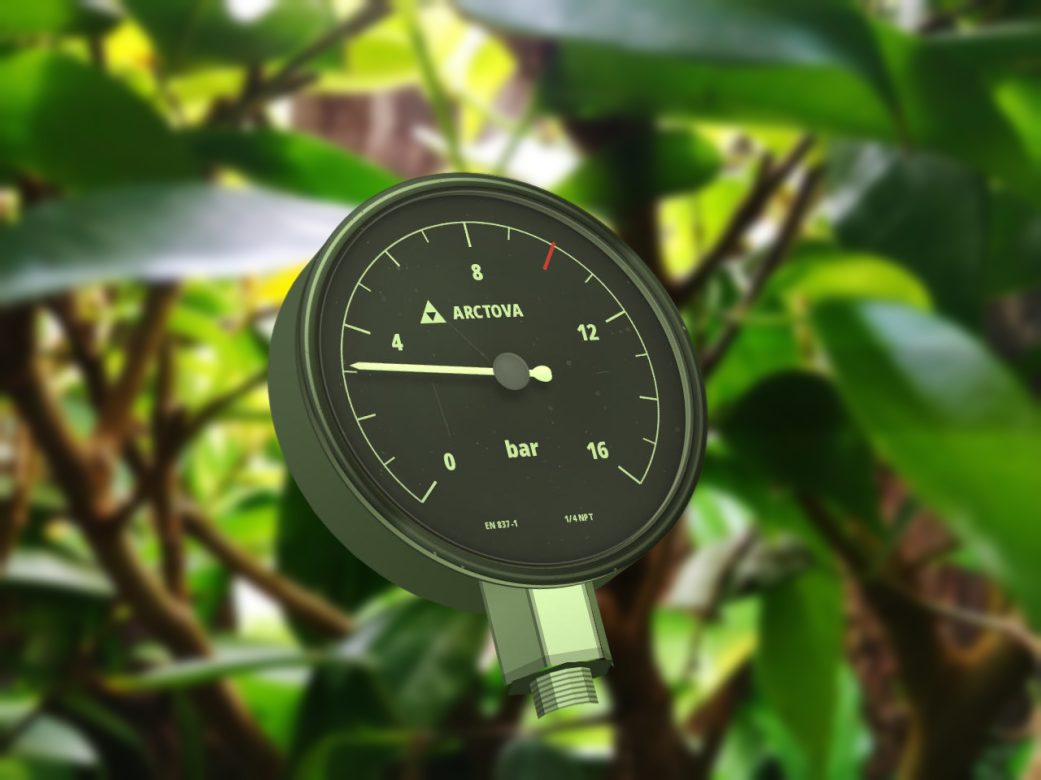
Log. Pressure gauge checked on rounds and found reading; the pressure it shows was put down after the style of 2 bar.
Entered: 3 bar
